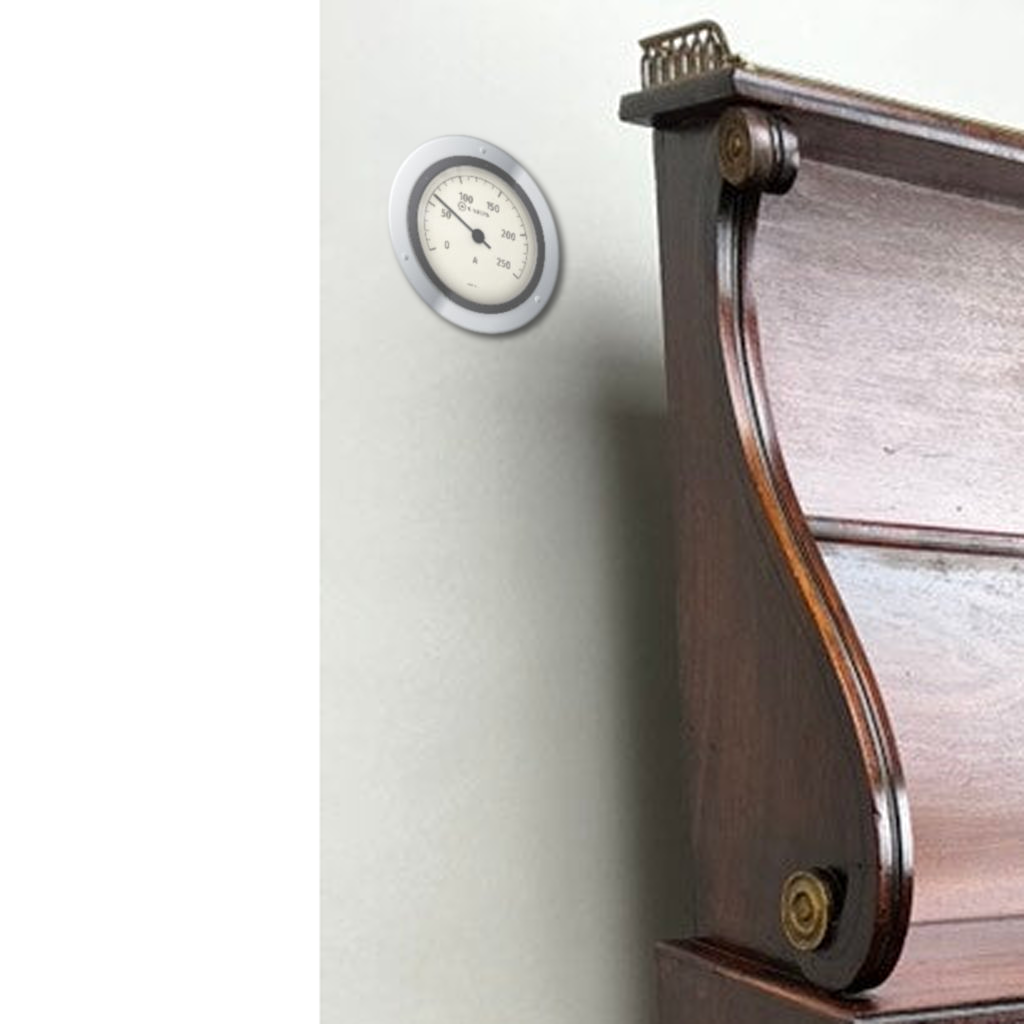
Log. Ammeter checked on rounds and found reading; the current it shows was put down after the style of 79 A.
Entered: 60 A
